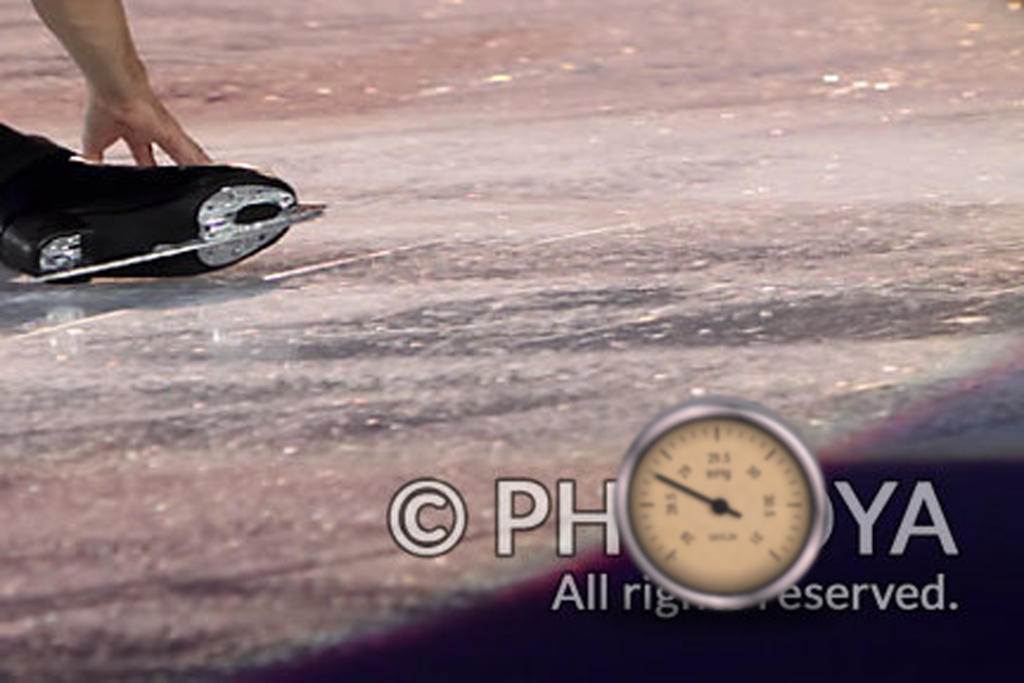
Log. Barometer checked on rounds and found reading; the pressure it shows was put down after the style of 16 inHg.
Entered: 28.8 inHg
